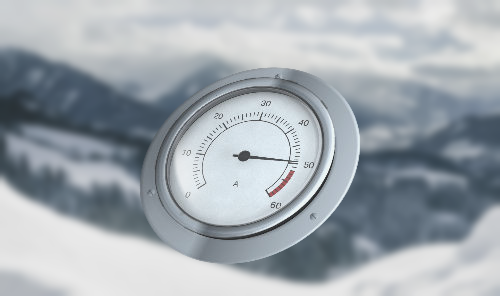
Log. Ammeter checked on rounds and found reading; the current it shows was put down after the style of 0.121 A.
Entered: 50 A
